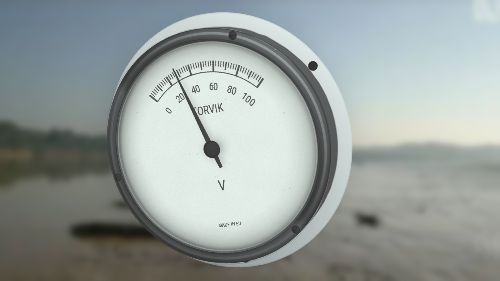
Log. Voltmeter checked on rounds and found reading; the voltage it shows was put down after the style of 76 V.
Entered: 30 V
